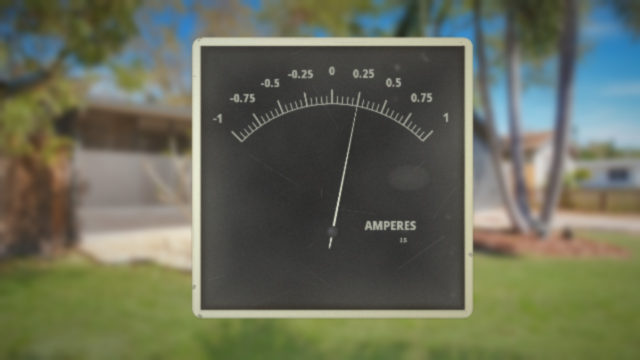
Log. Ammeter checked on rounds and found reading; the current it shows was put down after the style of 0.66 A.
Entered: 0.25 A
